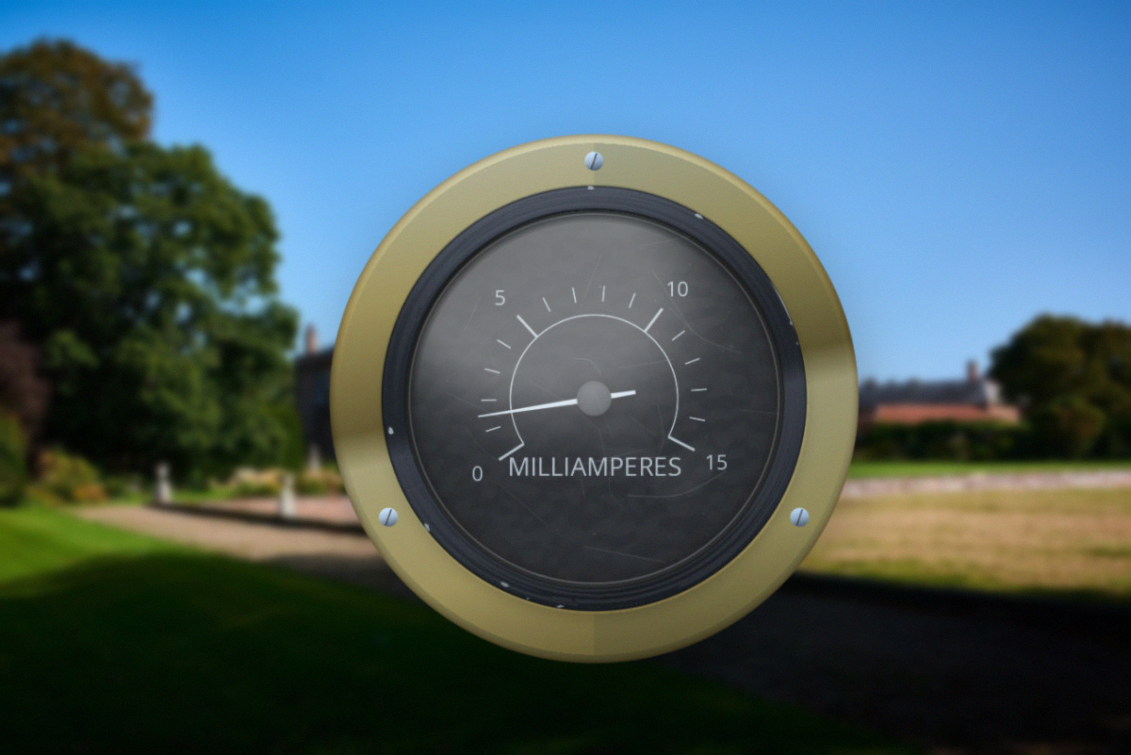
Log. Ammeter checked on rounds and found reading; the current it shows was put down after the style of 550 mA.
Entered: 1.5 mA
